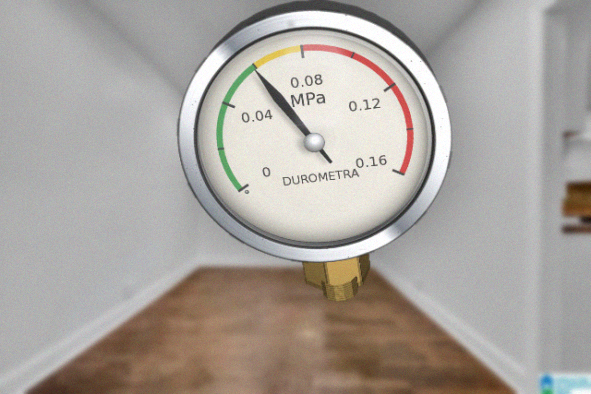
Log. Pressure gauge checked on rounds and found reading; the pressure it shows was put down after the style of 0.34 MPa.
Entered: 0.06 MPa
